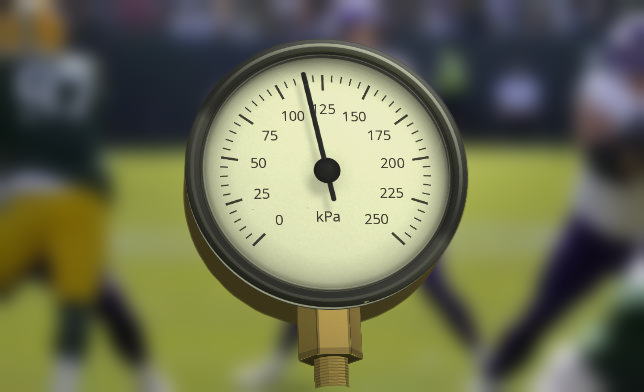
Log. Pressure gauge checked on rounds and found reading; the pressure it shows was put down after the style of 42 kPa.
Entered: 115 kPa
